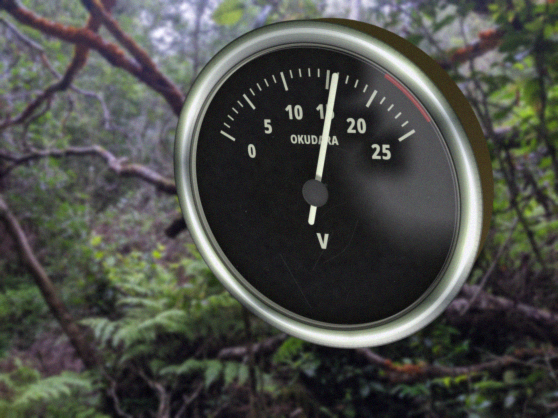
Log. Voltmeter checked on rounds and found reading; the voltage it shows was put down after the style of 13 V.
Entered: 16 V
